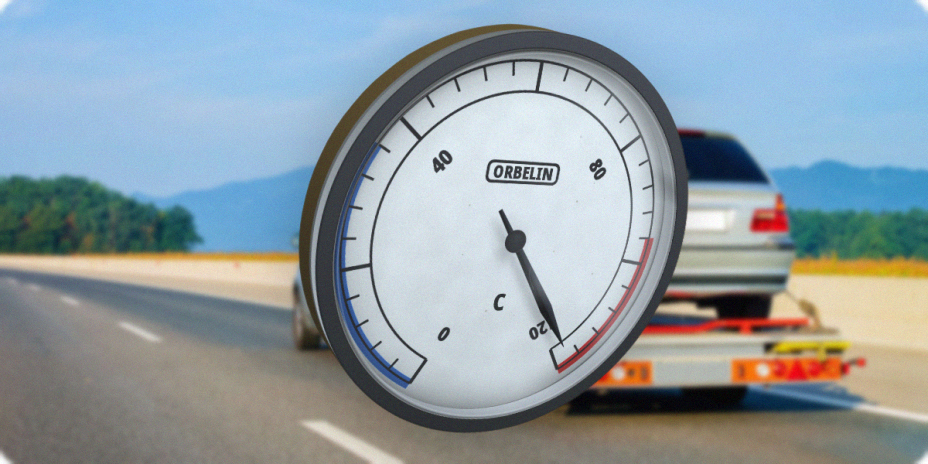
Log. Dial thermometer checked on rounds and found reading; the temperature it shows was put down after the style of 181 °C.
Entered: 118 °C
